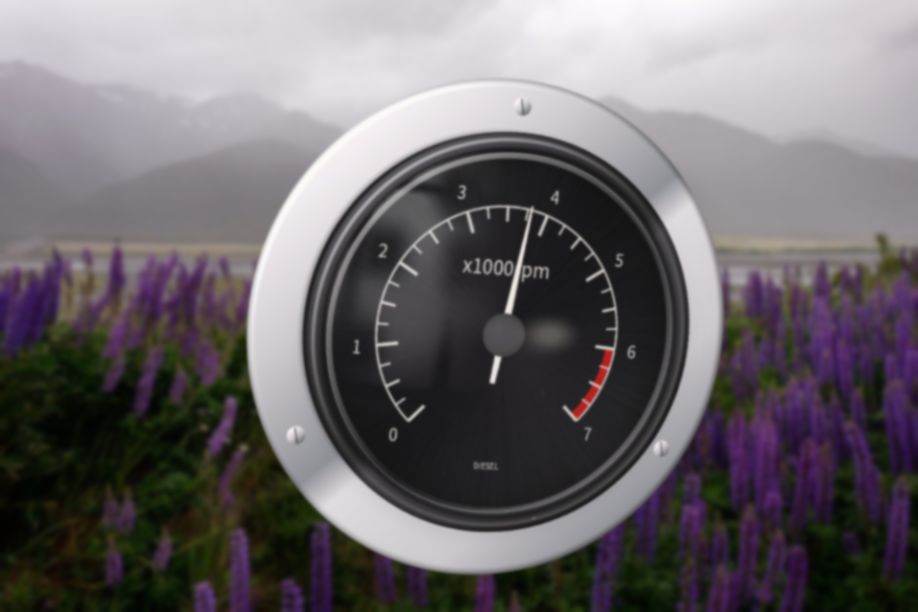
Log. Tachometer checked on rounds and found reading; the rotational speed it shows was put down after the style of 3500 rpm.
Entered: 3750 rpm
